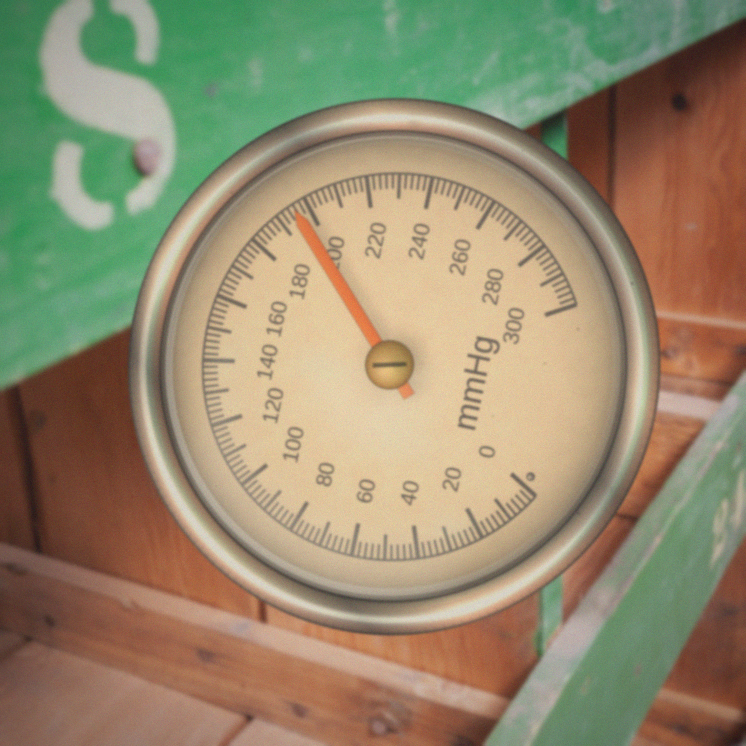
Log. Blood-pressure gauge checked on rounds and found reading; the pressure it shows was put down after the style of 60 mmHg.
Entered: 196 mmHg
